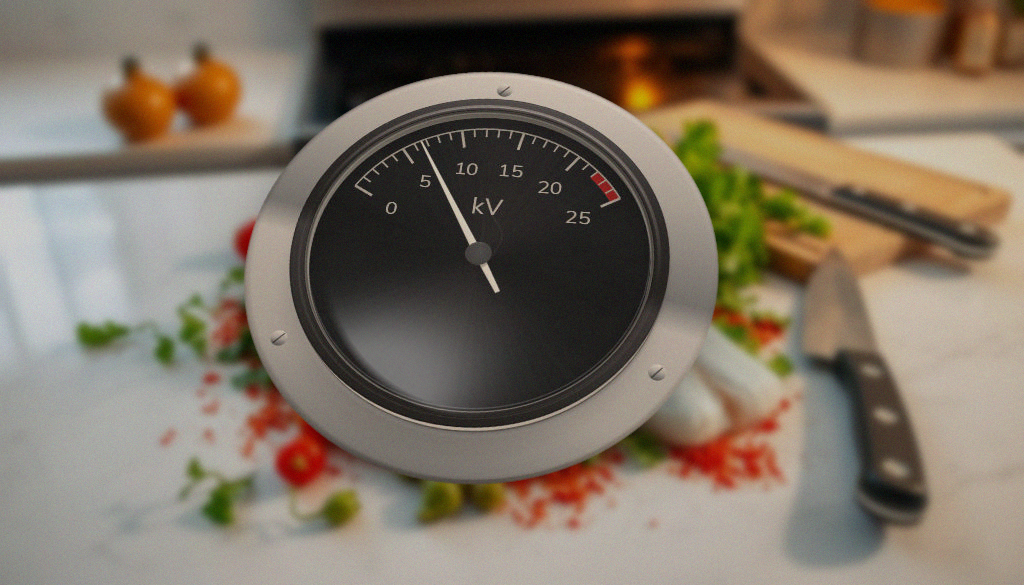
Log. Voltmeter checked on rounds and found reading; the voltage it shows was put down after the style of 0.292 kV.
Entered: 6.5 kV
